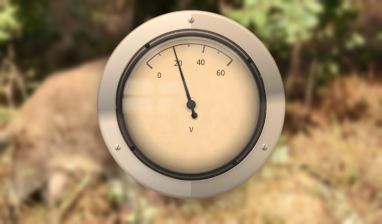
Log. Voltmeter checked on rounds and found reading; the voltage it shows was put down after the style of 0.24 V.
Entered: 20 V
